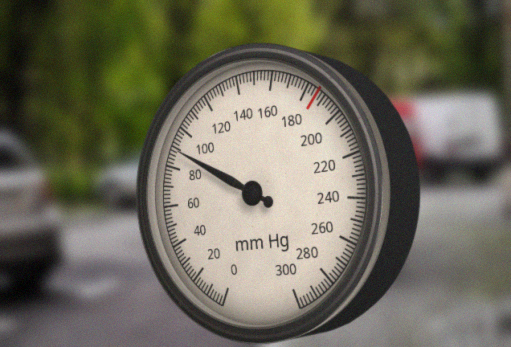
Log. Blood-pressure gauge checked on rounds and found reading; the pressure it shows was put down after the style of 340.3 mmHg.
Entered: 90 mmHg
